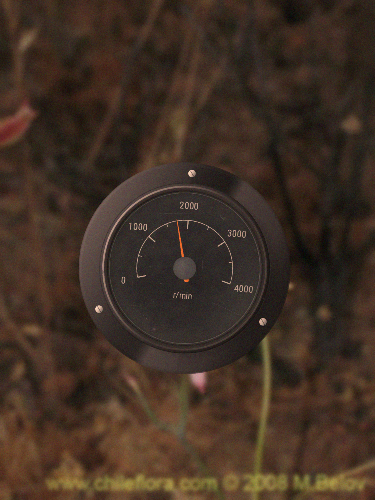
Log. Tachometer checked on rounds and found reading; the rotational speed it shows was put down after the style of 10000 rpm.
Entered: 1750 rpm
